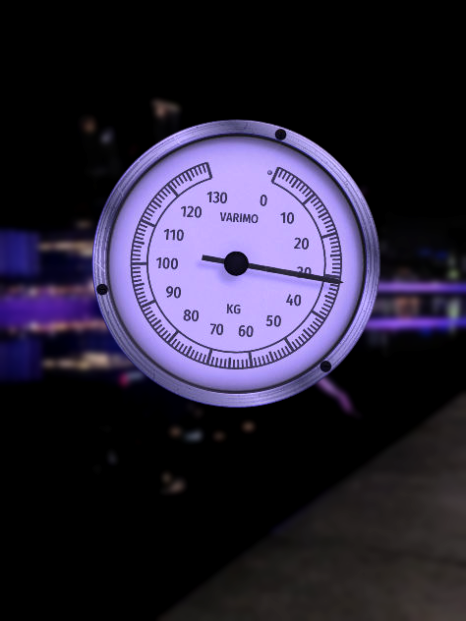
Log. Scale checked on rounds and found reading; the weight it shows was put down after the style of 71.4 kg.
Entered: 31 kg
